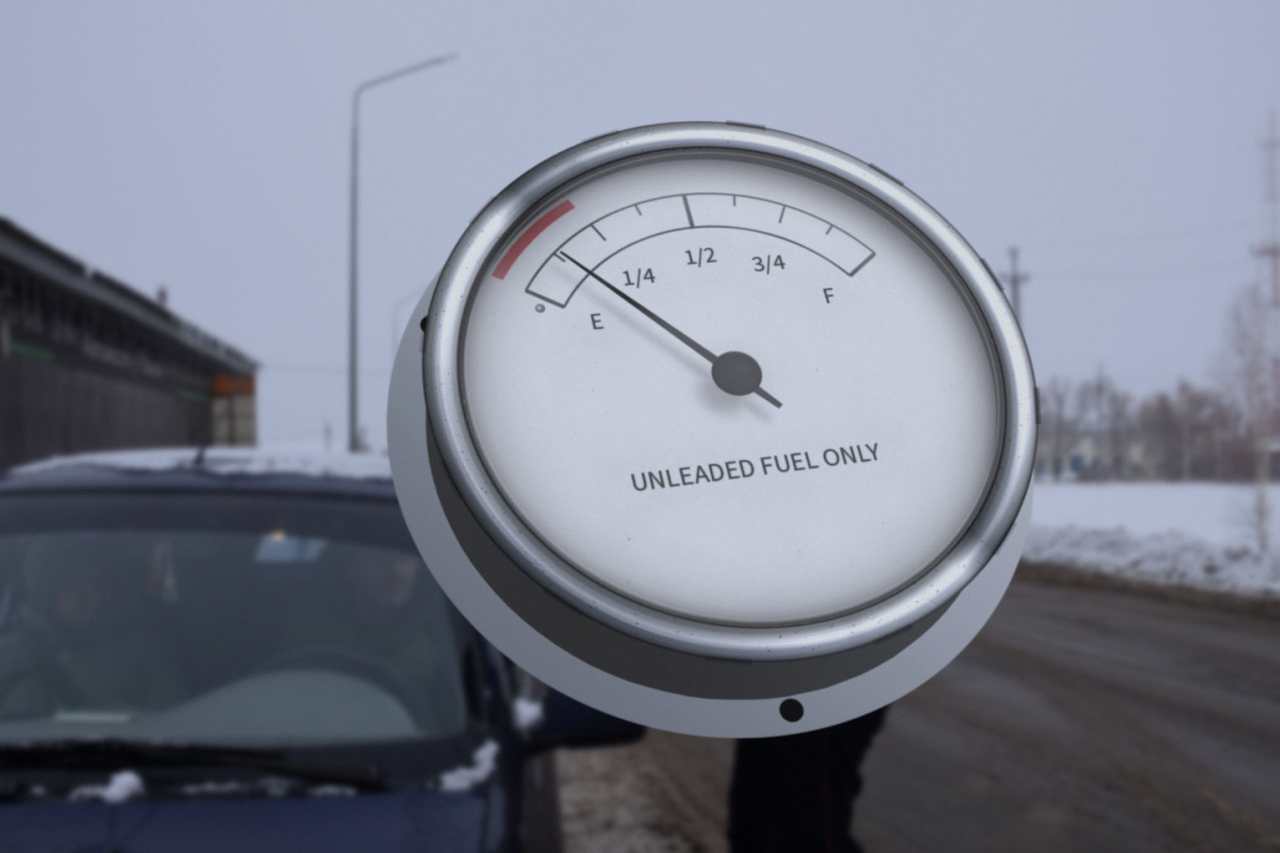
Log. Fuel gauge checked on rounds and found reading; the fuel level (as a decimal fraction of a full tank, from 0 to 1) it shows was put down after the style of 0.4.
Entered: 0.125
